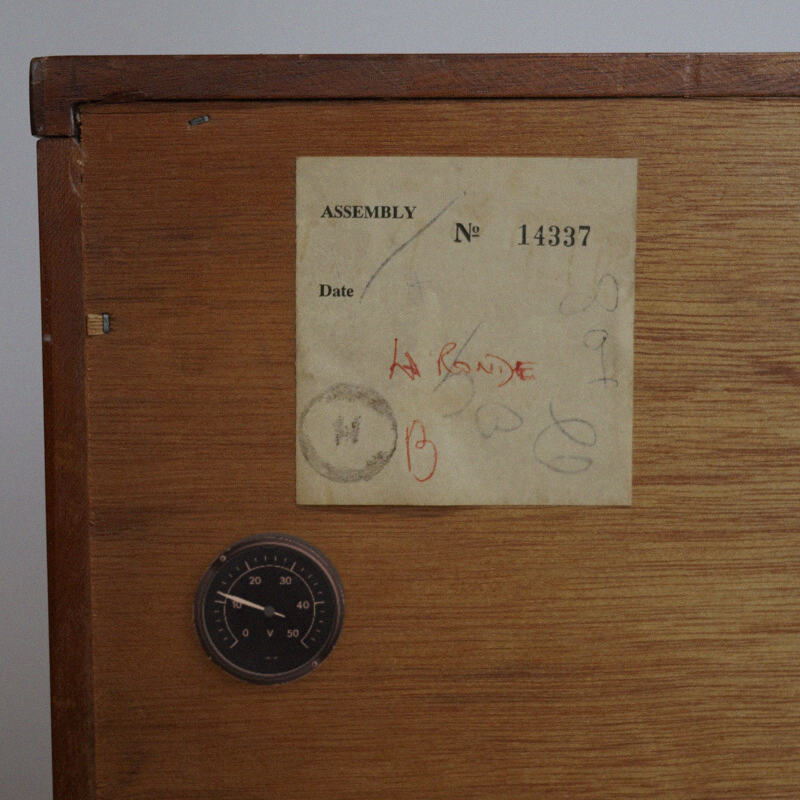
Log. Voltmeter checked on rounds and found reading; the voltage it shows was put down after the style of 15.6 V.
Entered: 12 V
